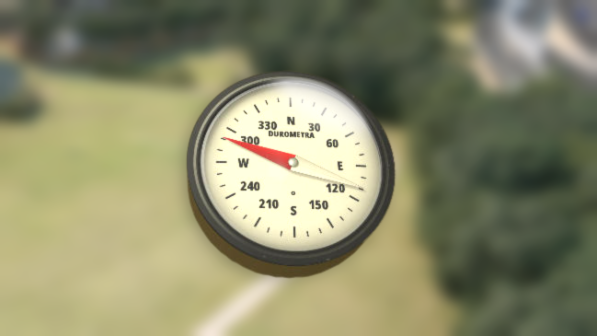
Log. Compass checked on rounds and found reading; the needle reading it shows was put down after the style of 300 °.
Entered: 290 °
